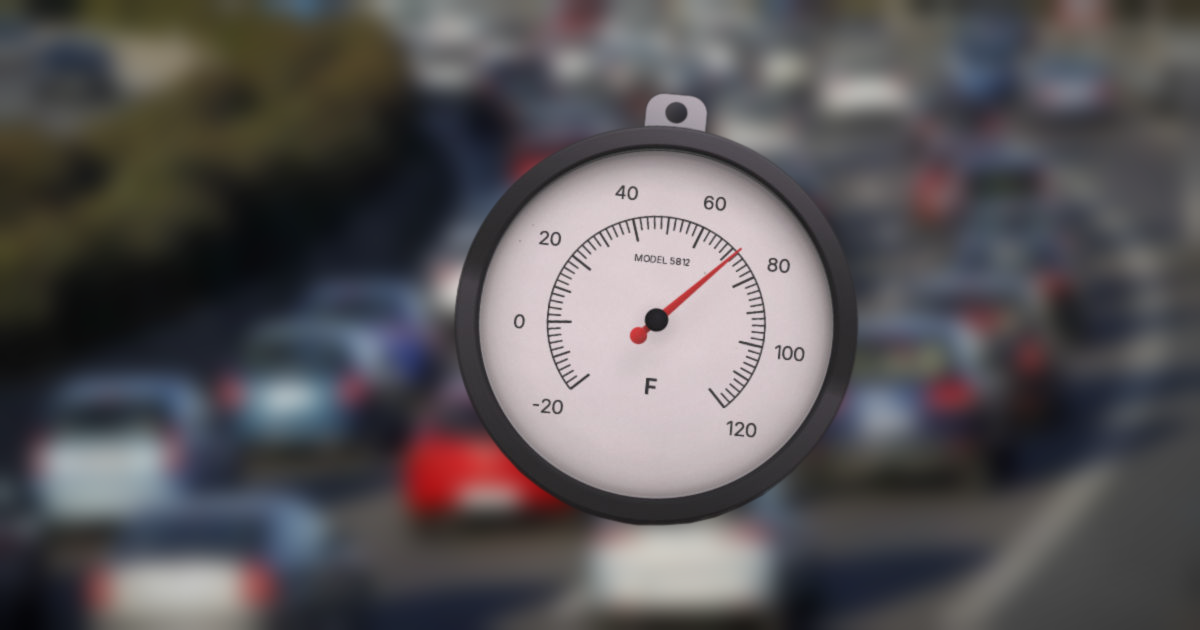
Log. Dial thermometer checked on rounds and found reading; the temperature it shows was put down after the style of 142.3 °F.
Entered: 72 °F
